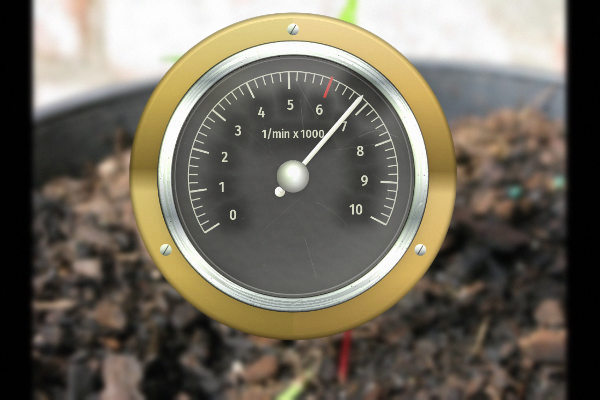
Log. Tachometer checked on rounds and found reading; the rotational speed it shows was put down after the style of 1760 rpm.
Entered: 6800 rpm
